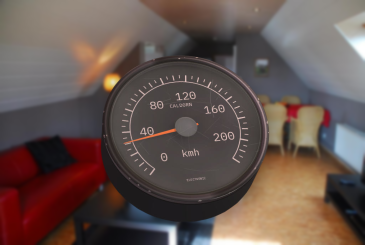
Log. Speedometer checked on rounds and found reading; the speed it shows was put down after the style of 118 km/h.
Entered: 30 km/h
